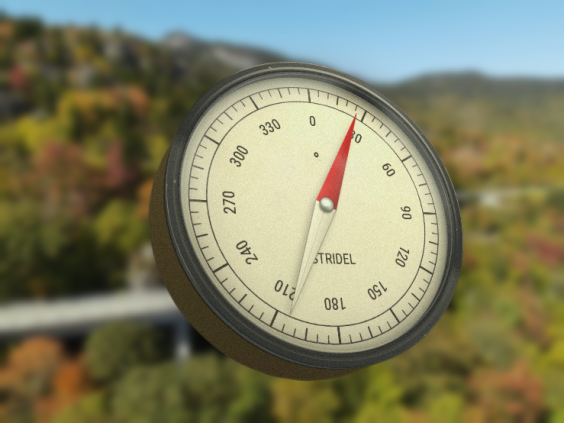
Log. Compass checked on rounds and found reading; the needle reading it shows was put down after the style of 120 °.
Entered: 25 °
